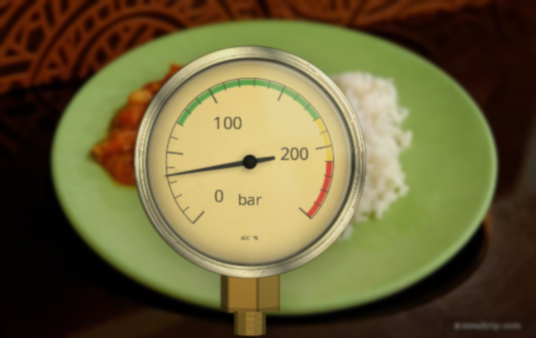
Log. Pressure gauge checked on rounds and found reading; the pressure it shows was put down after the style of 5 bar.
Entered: 35 bar
